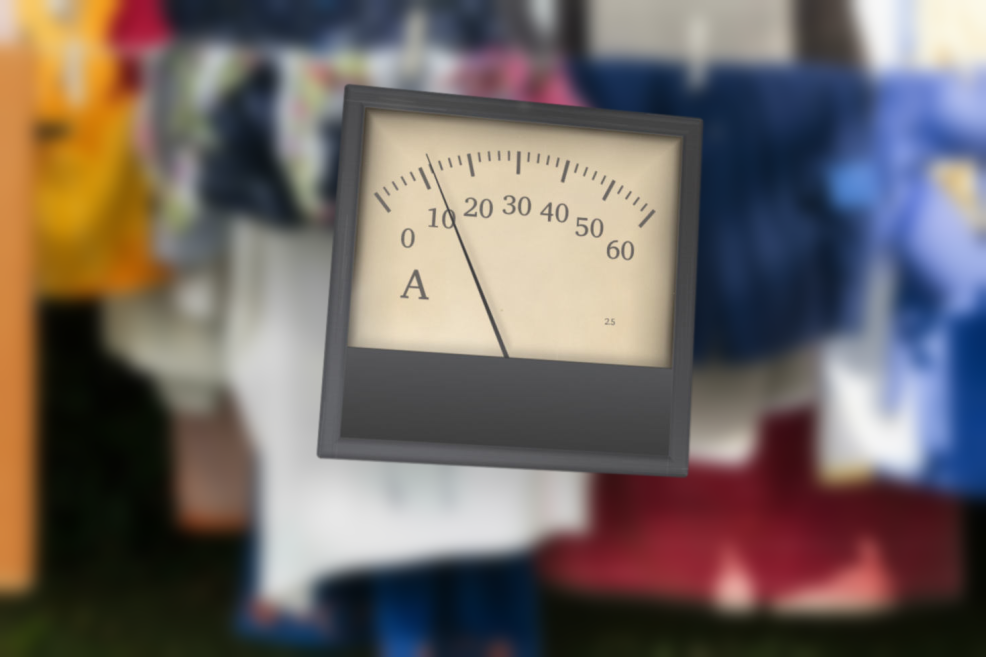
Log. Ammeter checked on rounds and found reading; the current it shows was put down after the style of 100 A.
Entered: 12 A
